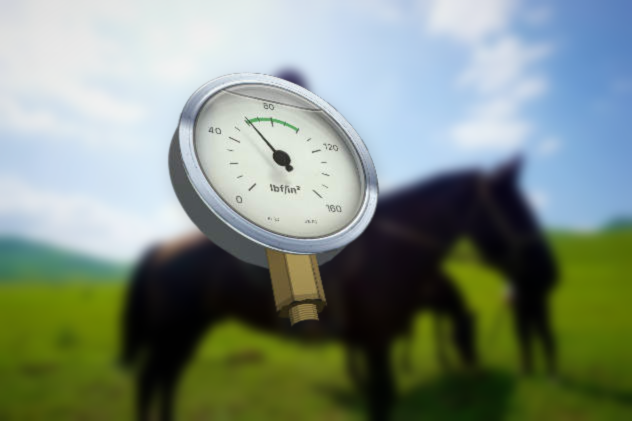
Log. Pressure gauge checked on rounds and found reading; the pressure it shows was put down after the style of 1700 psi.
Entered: 60 psi
